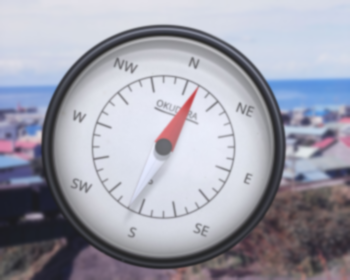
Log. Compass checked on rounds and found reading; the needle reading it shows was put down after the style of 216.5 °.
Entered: 10 °
